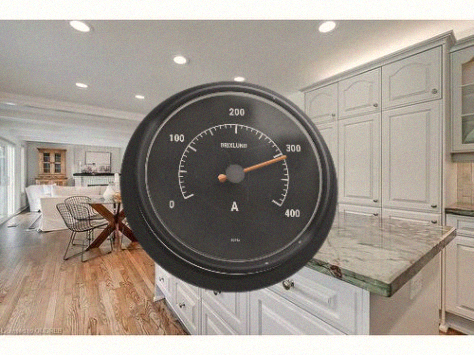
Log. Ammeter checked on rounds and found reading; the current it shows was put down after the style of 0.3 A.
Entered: 310 A
